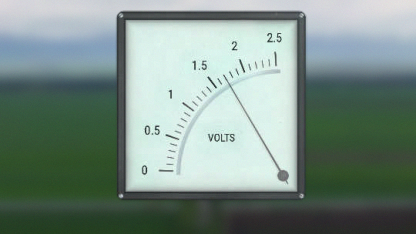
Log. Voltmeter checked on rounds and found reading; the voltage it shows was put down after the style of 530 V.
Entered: 1.7 V
